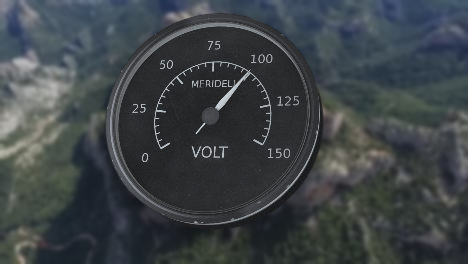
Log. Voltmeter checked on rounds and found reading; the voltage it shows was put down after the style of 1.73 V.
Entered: 100 V
